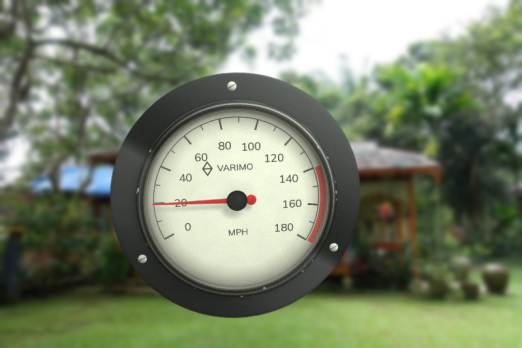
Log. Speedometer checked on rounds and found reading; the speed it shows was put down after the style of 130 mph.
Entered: 20 mph
